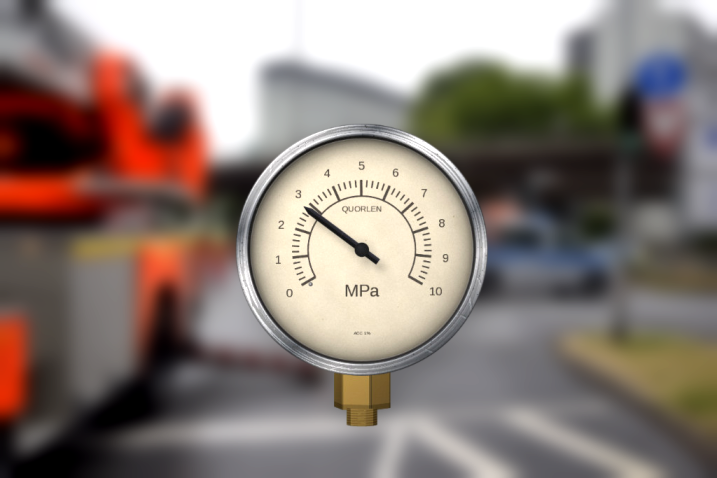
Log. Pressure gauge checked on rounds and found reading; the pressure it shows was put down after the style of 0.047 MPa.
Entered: 2.8 MPa
